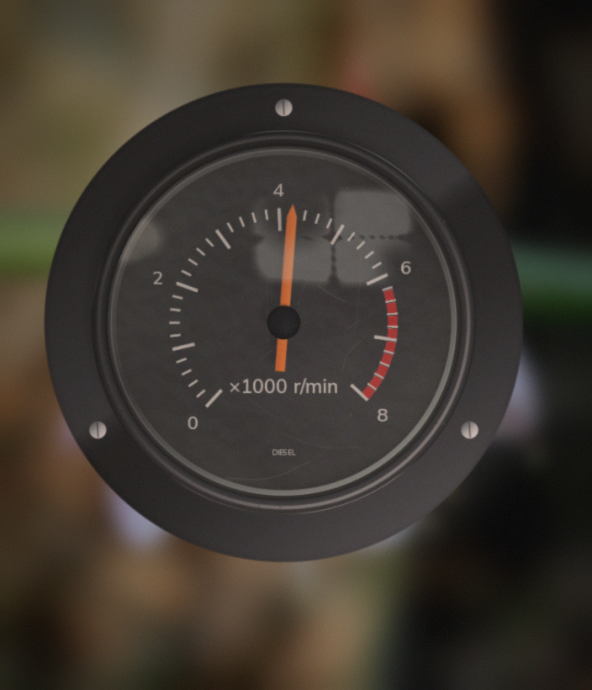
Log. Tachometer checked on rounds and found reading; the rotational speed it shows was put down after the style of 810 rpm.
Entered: 4200 rpm
